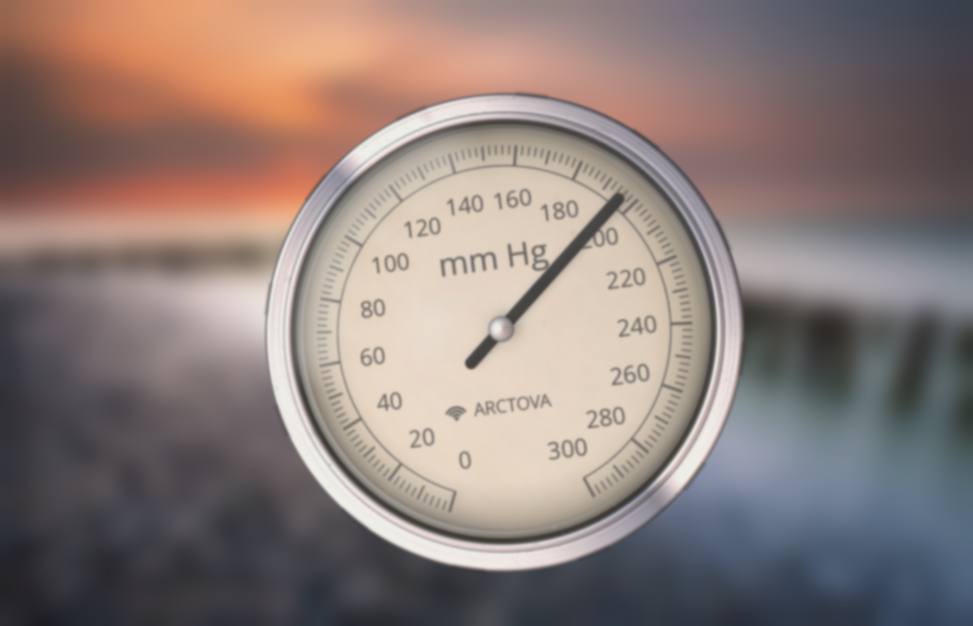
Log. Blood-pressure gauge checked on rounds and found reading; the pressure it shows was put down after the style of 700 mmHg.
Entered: 196 mmHg
